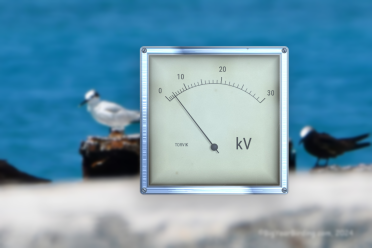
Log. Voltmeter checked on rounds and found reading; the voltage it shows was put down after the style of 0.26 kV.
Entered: 5 kV
